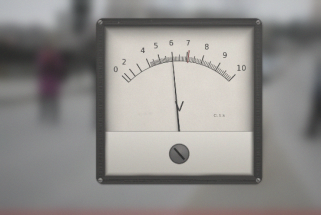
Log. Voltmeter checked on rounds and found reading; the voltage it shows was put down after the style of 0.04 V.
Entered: 6 V
